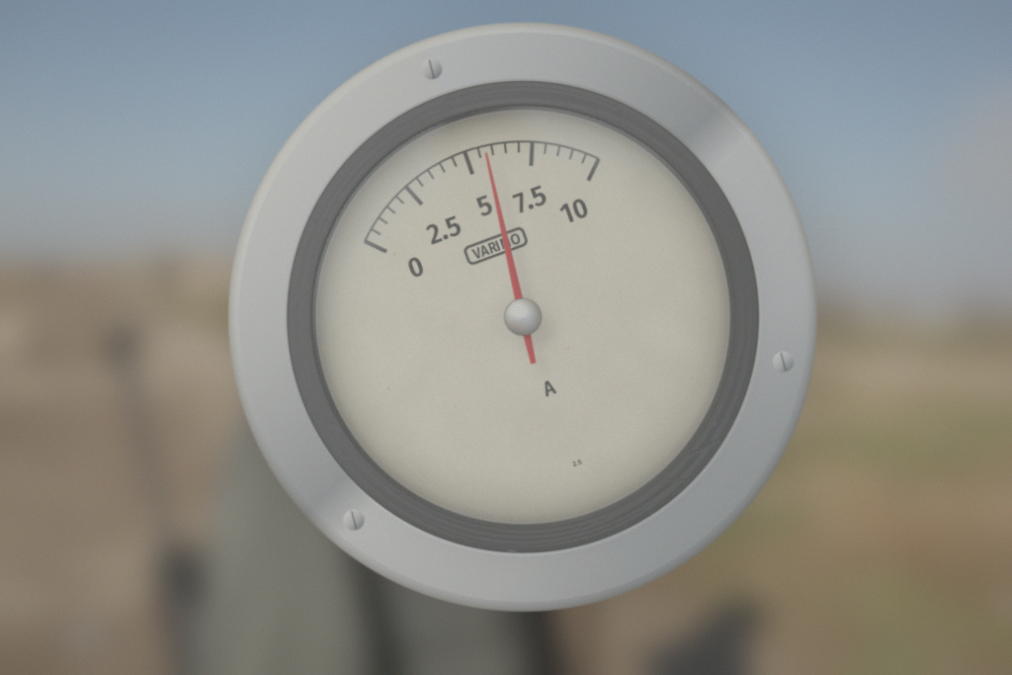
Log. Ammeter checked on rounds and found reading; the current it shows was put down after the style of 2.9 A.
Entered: 5.75 A
